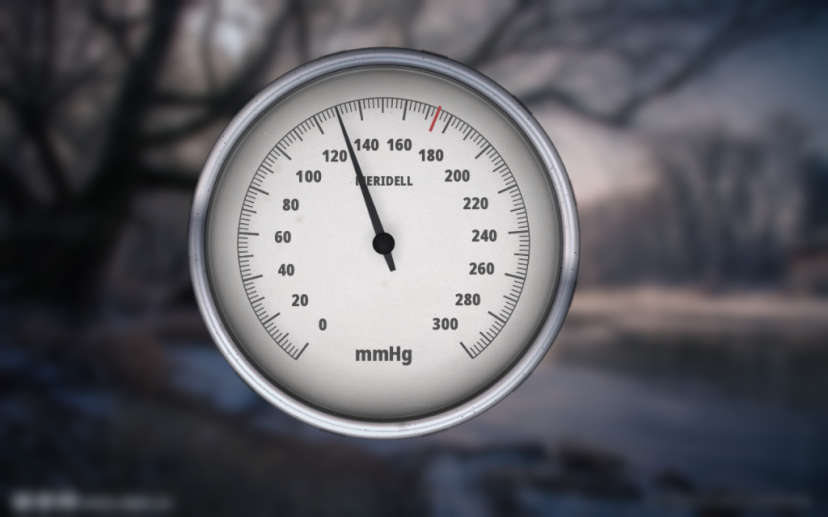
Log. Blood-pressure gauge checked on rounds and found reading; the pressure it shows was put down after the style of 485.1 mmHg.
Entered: 130 mmHg
